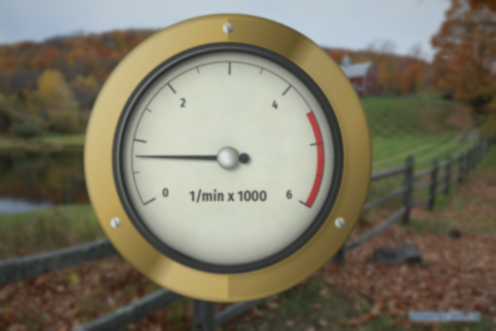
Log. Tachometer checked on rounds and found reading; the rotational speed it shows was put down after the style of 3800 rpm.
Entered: 750 rpm
